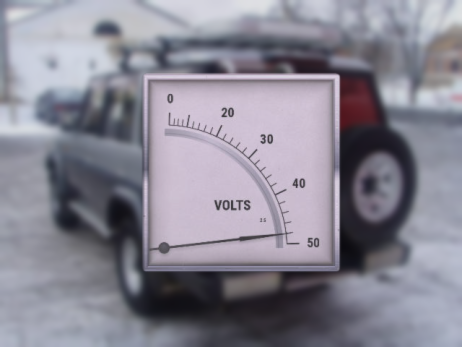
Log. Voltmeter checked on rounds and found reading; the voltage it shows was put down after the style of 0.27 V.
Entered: 48 V
